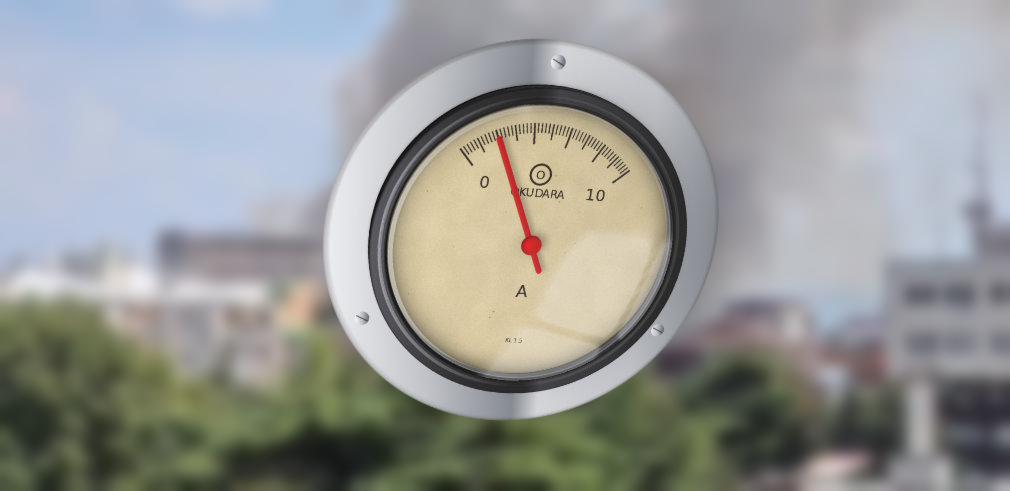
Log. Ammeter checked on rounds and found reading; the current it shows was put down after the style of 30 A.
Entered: 2 A
